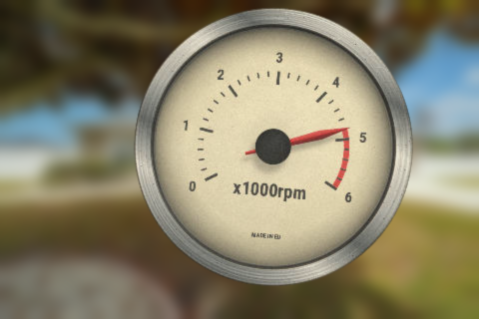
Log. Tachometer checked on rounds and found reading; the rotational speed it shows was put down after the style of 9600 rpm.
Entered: 4800 rpm
